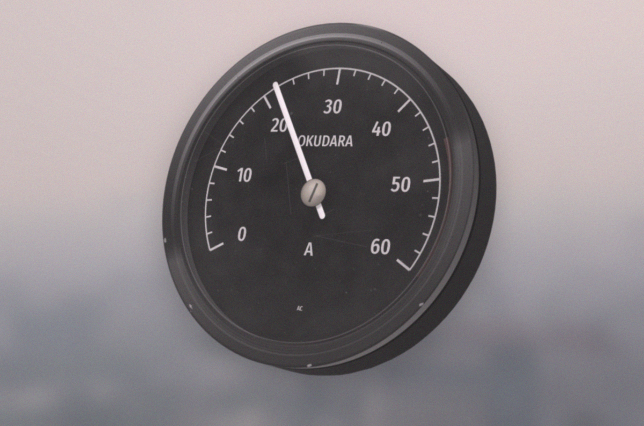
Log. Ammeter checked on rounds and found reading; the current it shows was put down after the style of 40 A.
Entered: 22 A
